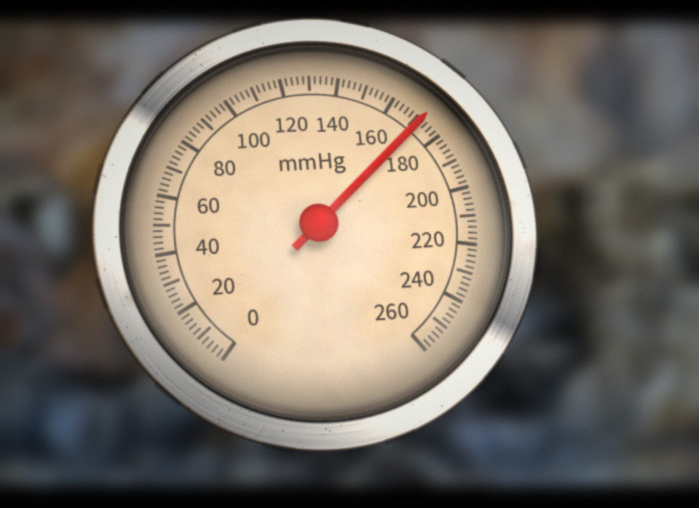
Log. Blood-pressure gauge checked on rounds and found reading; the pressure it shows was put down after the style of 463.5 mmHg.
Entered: 172 mmHg
